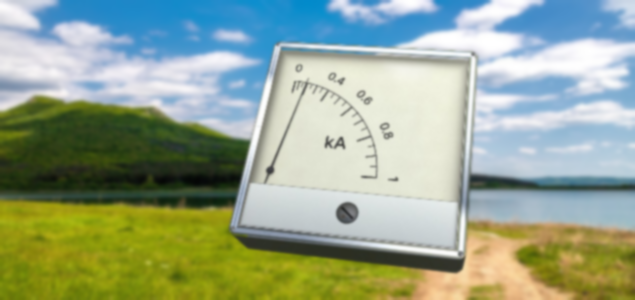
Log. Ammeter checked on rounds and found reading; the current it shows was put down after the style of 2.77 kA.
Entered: 0.2 kA
